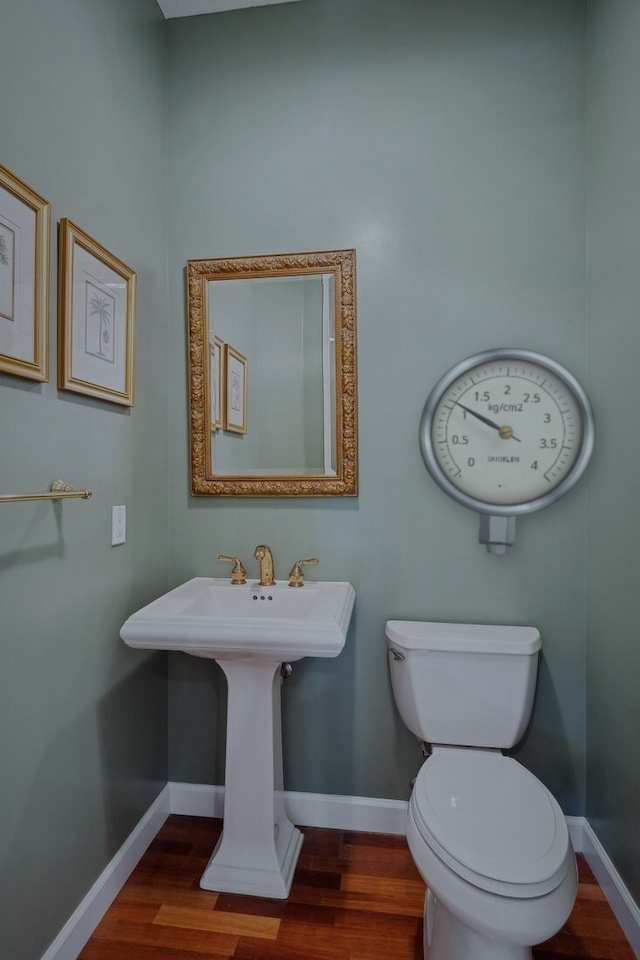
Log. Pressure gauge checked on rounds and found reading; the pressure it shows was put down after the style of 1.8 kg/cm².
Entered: 1.1 kg/cm²
